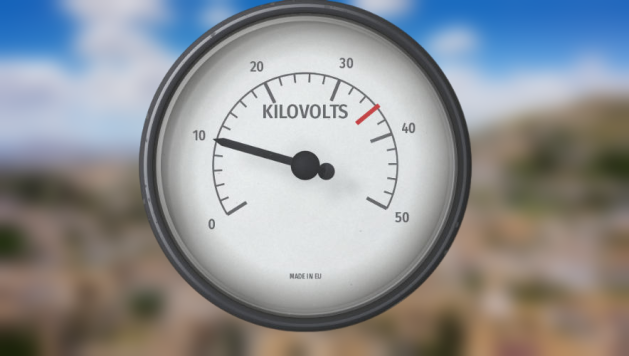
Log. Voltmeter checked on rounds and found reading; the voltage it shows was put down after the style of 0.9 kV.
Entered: 10 kV
